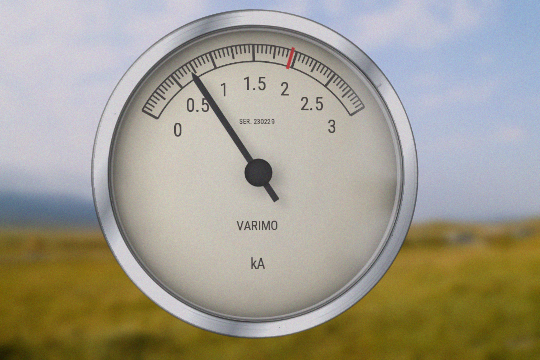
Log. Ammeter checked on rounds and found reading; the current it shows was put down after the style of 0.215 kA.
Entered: 0.7 kA
